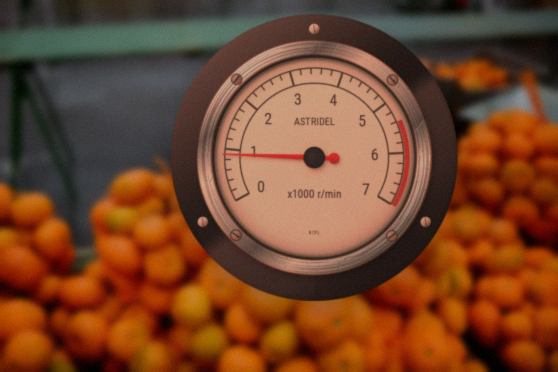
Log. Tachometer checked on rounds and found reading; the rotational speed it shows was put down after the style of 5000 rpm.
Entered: 900 rpm
